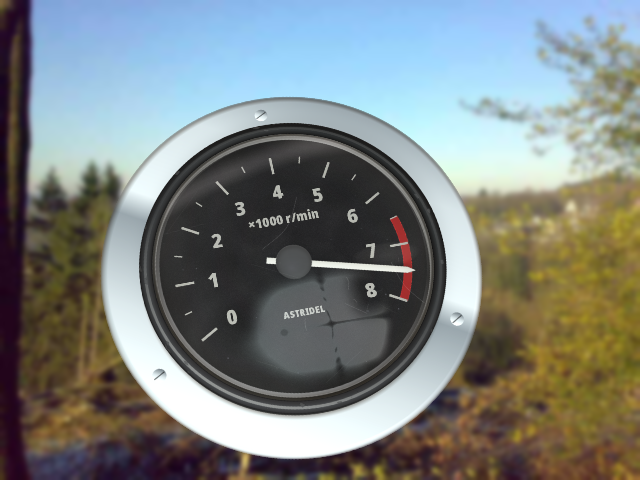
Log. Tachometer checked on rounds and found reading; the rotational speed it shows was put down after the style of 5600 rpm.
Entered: 7500 rpm
